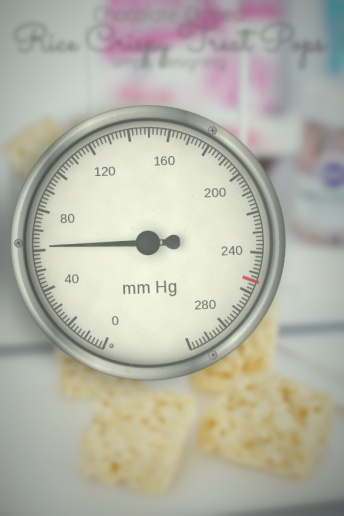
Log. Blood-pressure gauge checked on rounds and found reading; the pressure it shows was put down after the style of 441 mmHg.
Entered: 62 mmHg
